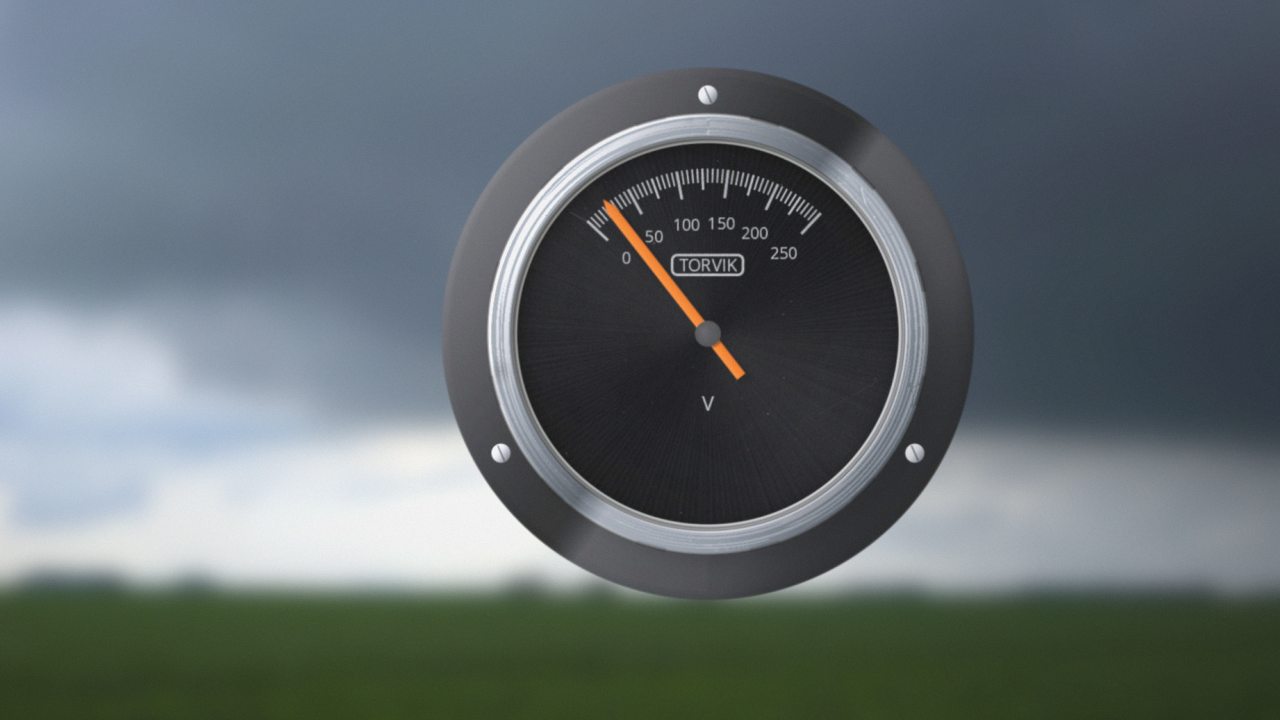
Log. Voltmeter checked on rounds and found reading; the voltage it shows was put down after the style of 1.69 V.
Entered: 25 V
